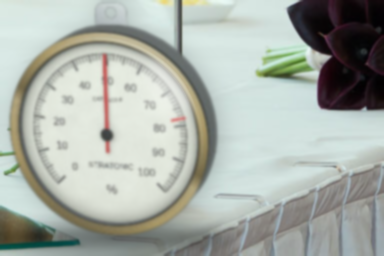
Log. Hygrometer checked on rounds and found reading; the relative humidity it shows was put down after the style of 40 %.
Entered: 50 %
